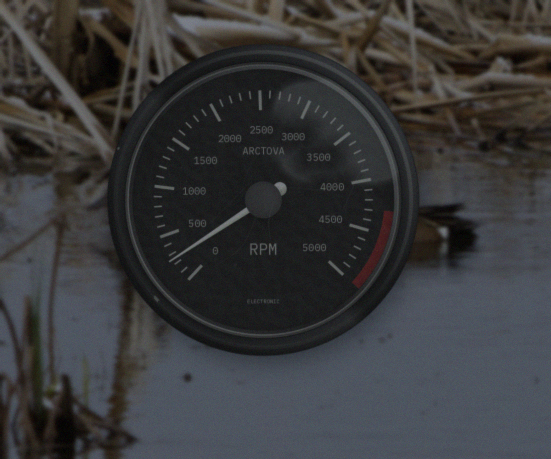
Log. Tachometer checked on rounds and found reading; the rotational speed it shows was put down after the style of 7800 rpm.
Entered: 250 rpm
